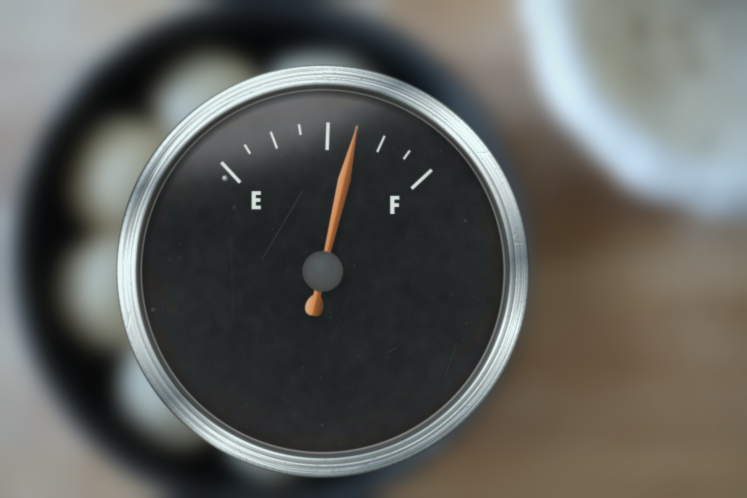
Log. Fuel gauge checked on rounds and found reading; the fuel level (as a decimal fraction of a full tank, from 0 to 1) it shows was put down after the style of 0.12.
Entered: 0.625
